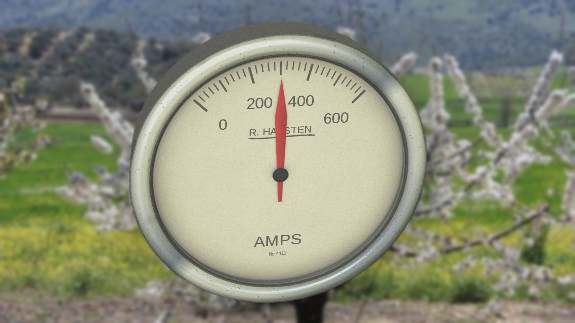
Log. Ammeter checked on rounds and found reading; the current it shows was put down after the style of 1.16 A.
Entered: 300 A
